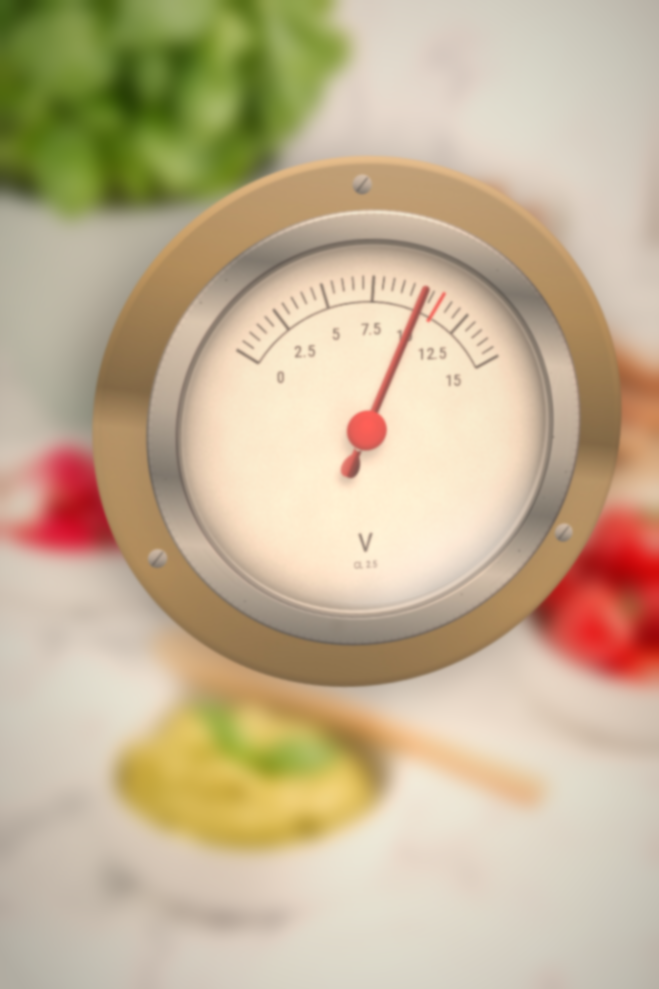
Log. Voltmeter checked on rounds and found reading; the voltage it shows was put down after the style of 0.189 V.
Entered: 10 V
